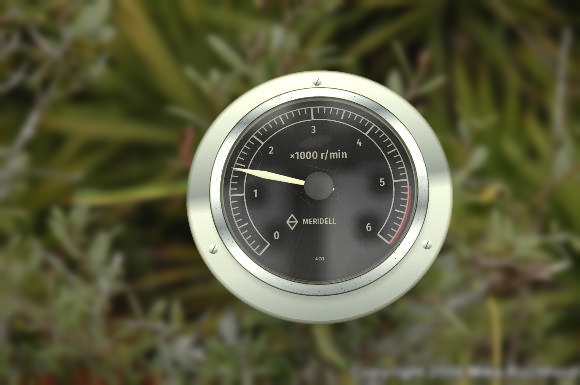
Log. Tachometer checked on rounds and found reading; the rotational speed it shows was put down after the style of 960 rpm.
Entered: 1400 rpm
